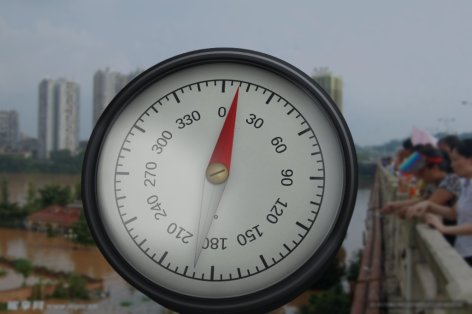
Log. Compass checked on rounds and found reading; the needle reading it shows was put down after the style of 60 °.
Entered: 10 °
